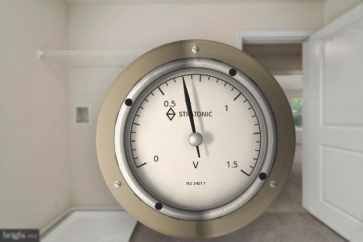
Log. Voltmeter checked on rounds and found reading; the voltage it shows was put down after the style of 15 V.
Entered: 0.65 V
